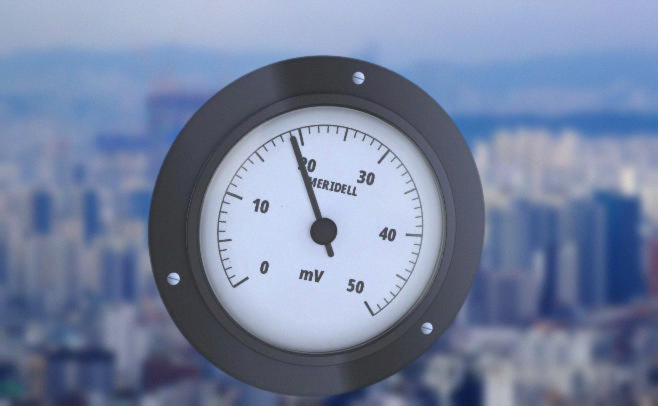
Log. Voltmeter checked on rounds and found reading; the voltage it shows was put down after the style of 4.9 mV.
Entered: 19 mV
